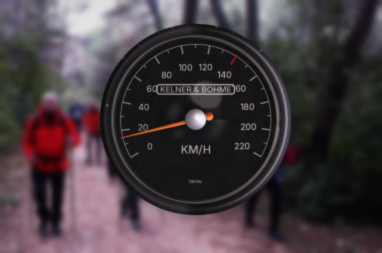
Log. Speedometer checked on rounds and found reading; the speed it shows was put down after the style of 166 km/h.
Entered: 15 km/h
